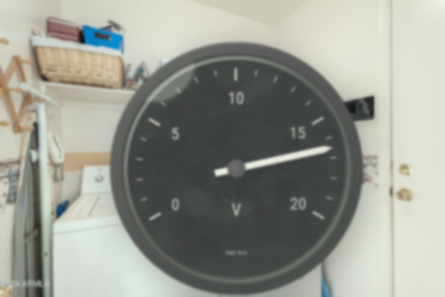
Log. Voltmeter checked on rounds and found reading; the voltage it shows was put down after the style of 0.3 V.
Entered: 16.5 V
